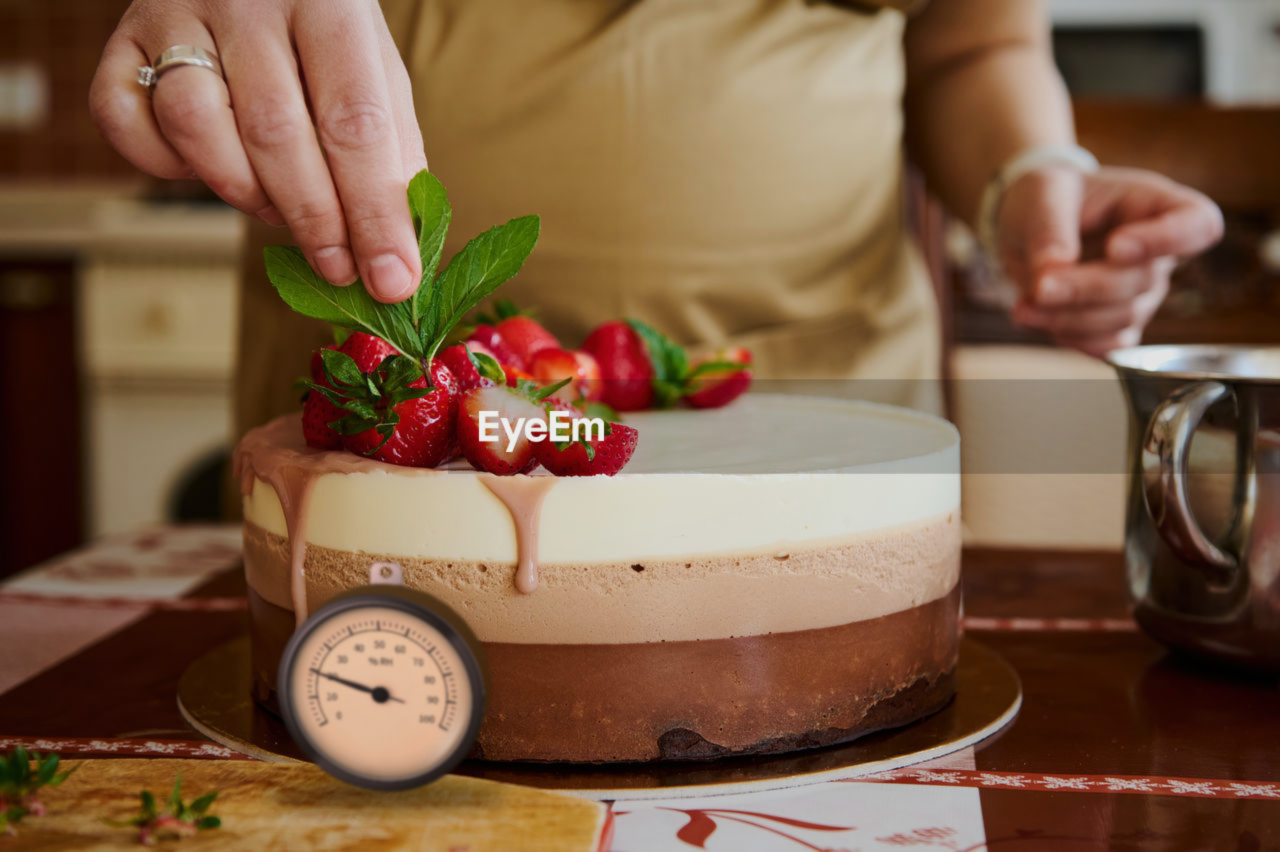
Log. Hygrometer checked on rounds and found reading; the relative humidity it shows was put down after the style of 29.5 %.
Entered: 20 %
